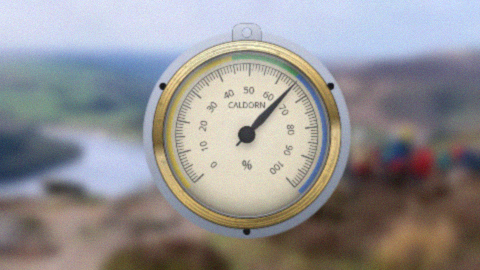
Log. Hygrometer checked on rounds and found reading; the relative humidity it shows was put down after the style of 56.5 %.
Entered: 65 %
